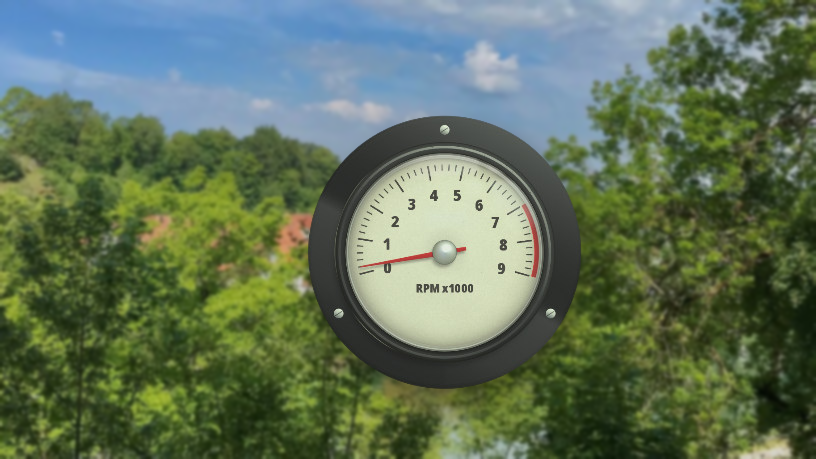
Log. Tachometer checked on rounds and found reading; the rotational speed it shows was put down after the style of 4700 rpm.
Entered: 200 rpm
